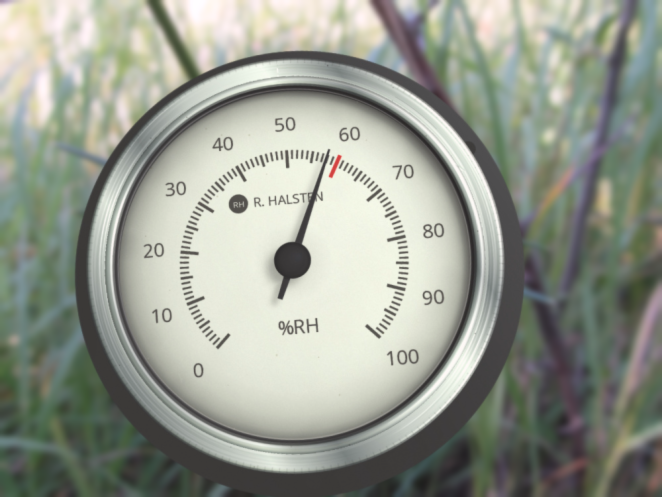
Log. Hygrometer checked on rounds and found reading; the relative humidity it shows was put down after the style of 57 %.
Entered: 58 %
